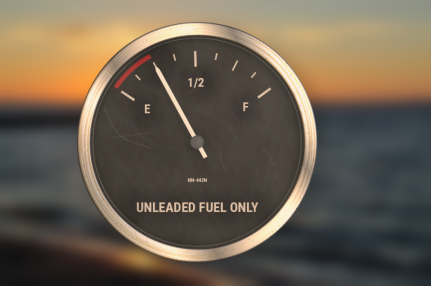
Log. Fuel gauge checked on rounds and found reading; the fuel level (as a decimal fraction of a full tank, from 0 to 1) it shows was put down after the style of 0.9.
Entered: 0.25
